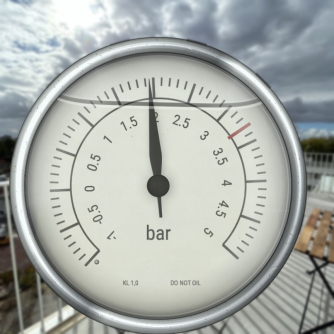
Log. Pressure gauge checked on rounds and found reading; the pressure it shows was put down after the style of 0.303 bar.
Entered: 1.95 bar
